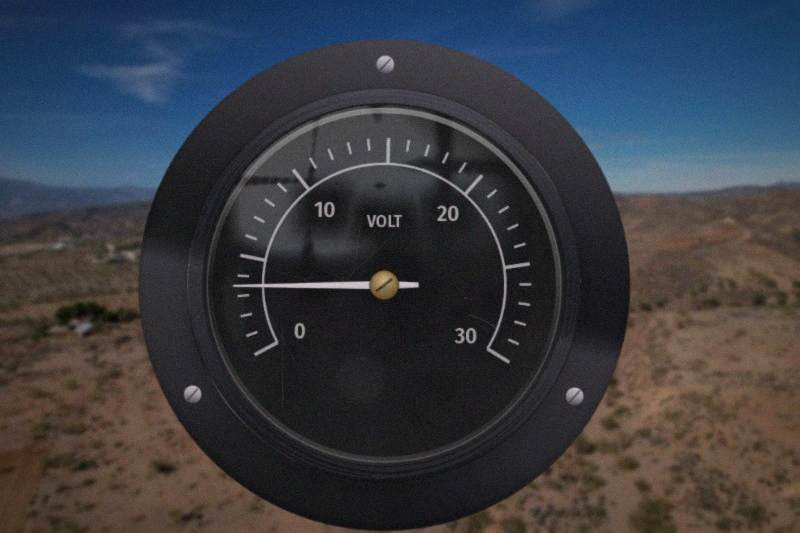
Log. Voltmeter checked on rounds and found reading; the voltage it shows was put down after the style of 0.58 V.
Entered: 3.5 V
